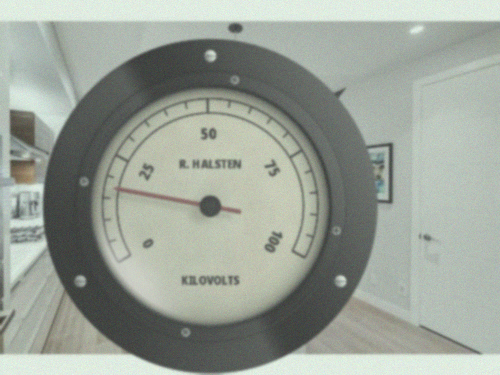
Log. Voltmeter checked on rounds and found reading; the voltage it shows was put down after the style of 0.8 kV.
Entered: 17.5 kV
